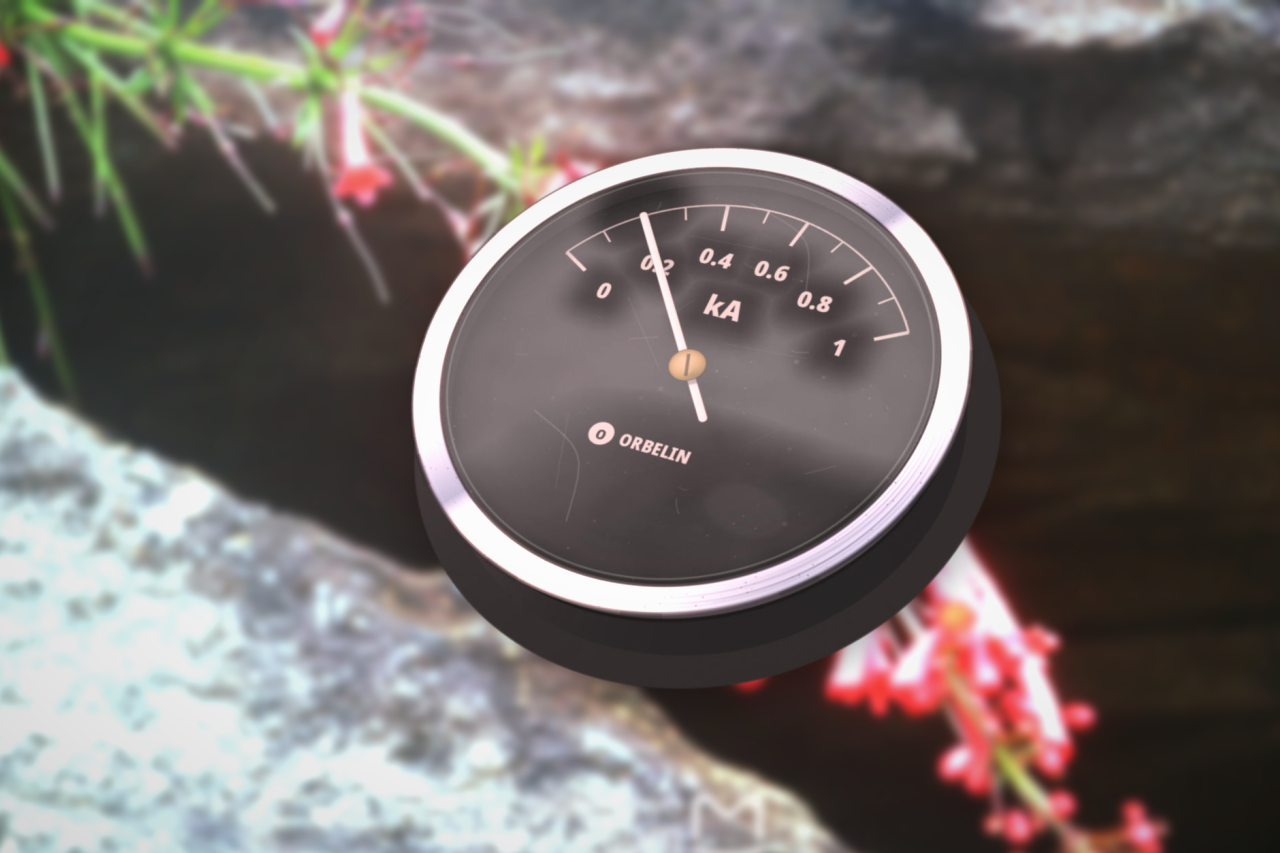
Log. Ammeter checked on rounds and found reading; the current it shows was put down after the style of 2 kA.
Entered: 0.2 kA
